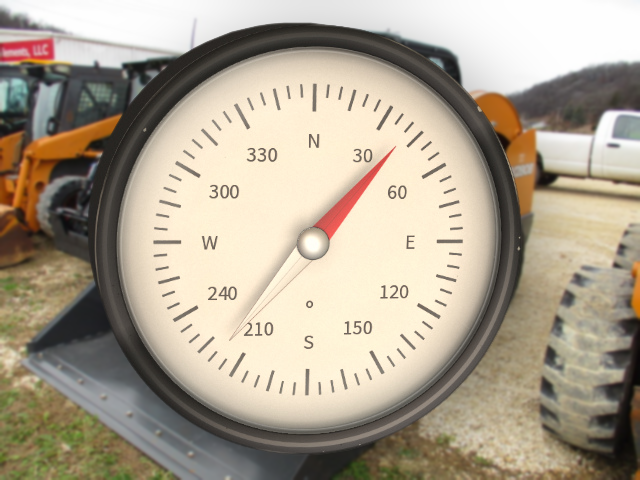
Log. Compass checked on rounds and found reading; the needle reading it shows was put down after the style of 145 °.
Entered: 40 °
